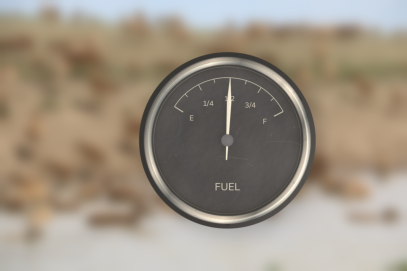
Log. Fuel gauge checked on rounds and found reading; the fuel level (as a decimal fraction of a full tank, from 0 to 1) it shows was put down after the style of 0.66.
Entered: 0.5
